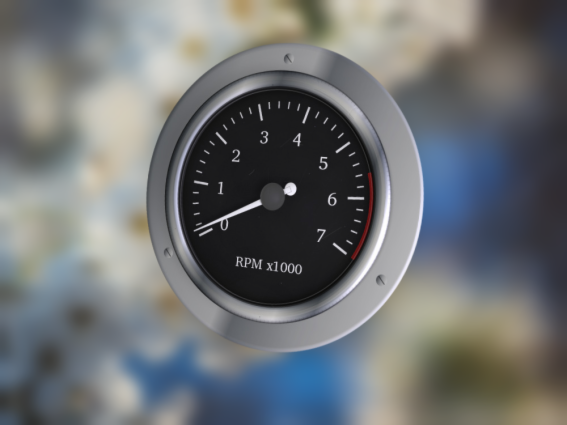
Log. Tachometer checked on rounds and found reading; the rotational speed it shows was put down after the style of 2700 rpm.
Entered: 100 rpm
